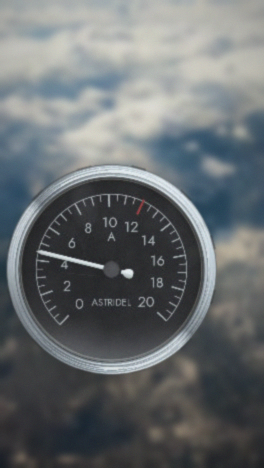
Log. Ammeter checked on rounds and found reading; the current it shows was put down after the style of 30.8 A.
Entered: 4.5 A
